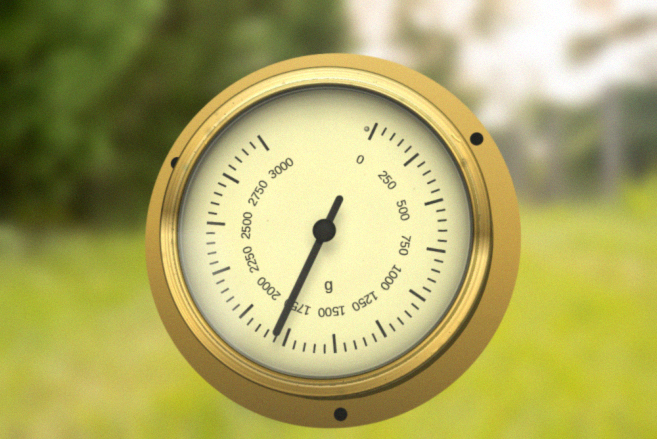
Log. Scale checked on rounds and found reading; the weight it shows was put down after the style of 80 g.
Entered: 1800 g
